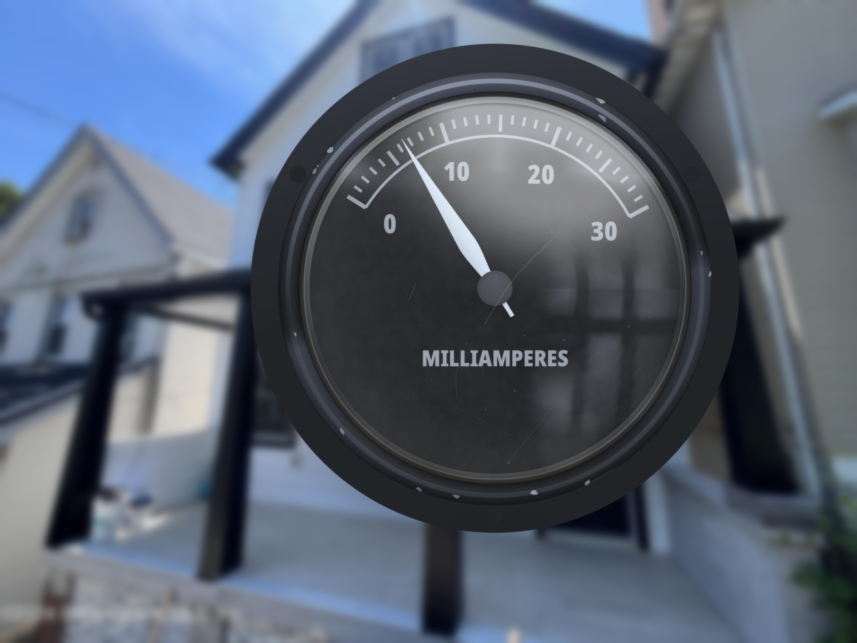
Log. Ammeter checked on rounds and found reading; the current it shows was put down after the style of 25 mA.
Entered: 6.5 mA
